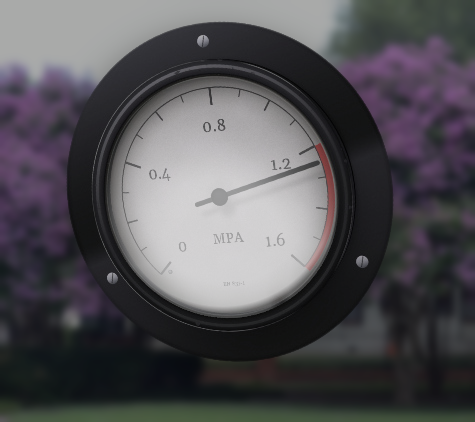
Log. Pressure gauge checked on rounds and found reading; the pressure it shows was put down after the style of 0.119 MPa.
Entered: 1.25 MPa
